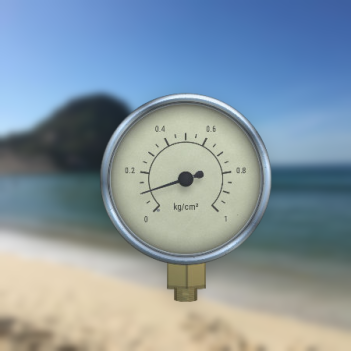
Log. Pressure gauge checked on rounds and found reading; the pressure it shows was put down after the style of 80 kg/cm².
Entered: 0.1 kg/cm²
